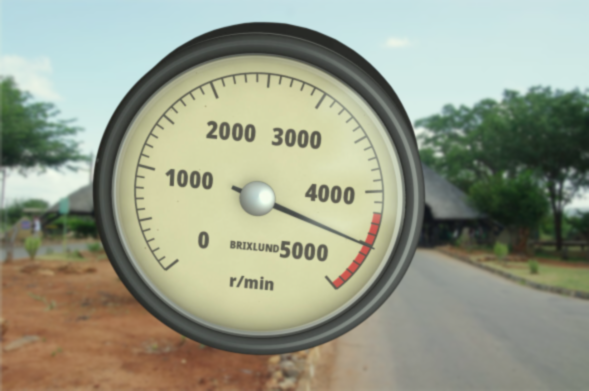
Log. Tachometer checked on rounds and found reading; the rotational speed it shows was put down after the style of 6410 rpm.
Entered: 4500 rpm
